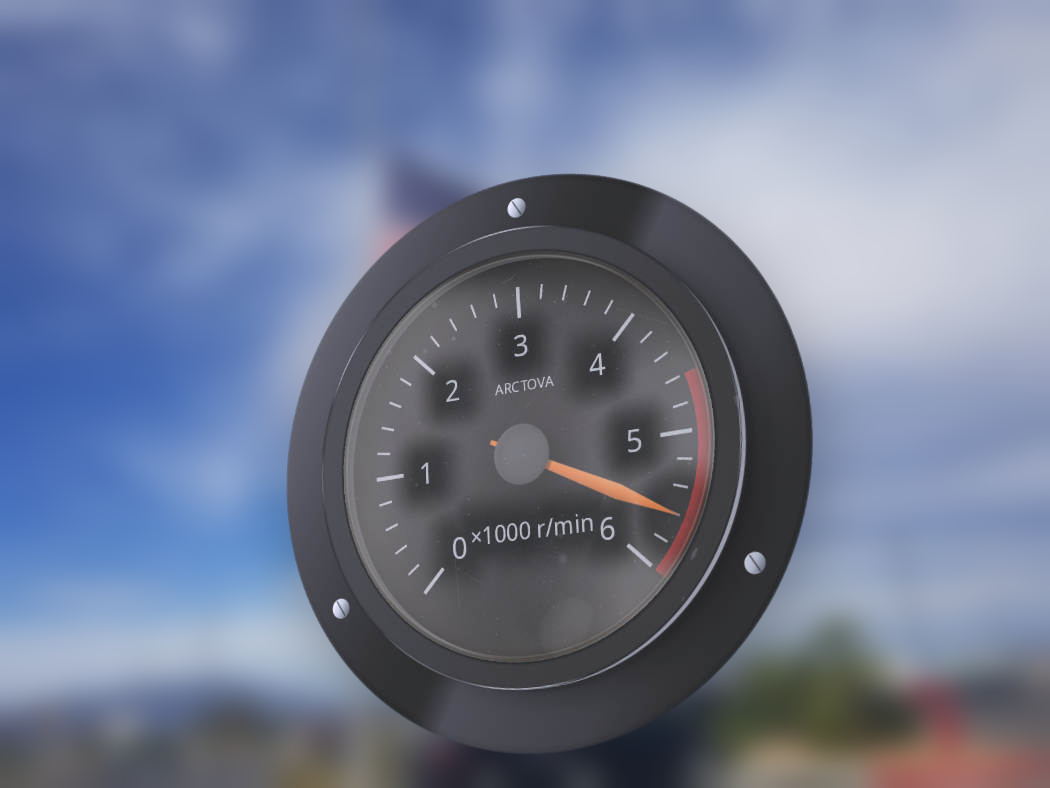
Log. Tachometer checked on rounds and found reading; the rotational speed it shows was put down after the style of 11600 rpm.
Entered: 5600 rpm
